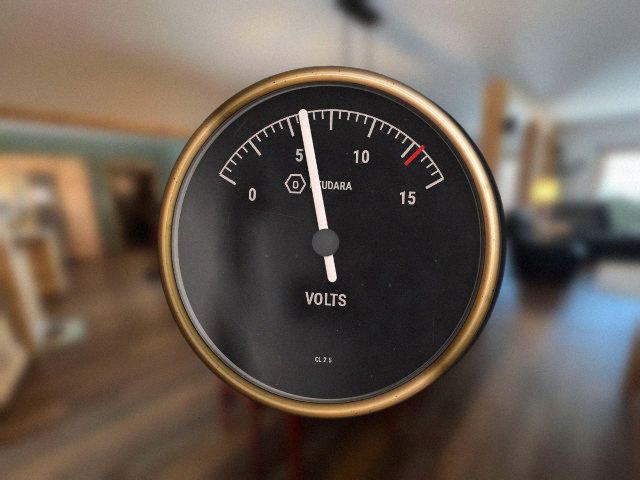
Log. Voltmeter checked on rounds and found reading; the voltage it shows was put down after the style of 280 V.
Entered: 6 V
